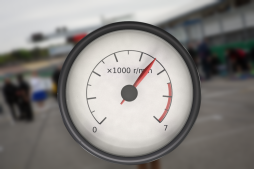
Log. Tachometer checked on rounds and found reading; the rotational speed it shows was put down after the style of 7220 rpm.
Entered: 4500 rpm
